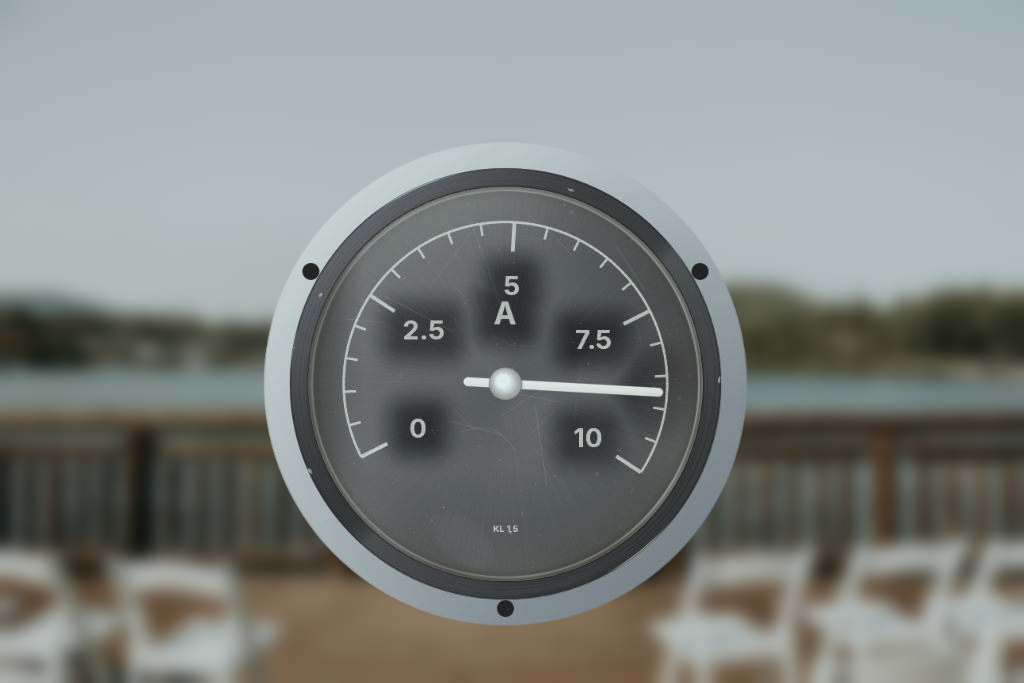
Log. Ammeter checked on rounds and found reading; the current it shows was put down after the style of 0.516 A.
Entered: 8.75 A
